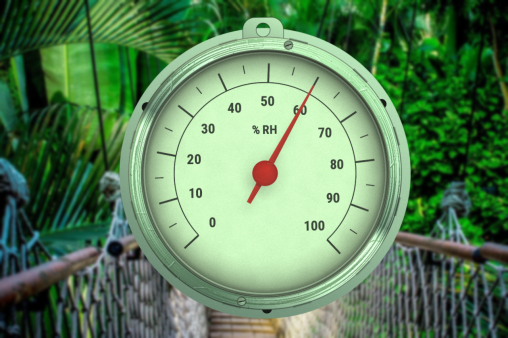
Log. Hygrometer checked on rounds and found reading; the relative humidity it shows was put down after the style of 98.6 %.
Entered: 60 %
